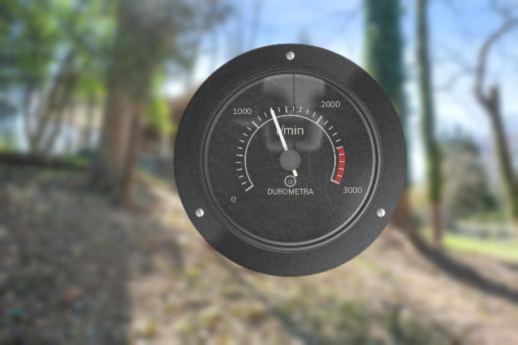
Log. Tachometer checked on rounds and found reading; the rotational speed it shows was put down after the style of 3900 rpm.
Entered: 1300 rpm
